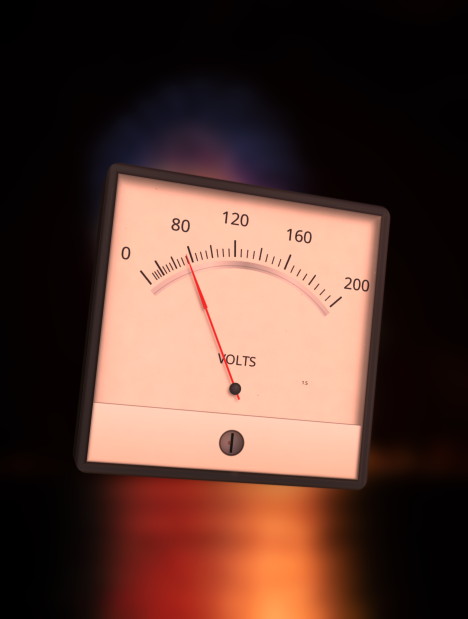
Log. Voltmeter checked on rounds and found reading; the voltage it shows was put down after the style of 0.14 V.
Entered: 75 V
